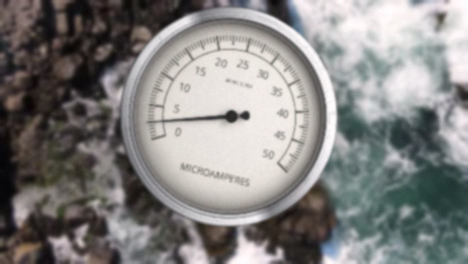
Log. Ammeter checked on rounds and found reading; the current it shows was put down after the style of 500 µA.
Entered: 2.5 µA
